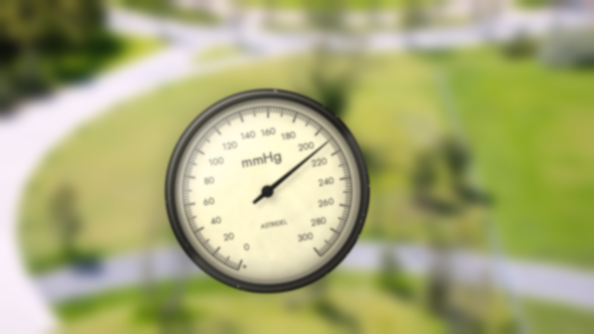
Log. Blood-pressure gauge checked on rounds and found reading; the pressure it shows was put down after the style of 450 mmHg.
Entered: 210 mmHg
